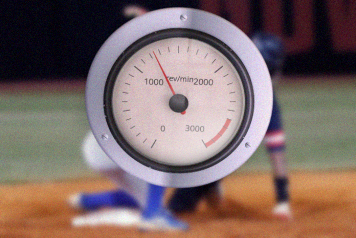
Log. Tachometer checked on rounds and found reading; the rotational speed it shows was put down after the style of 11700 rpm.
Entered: 1250 rpm
